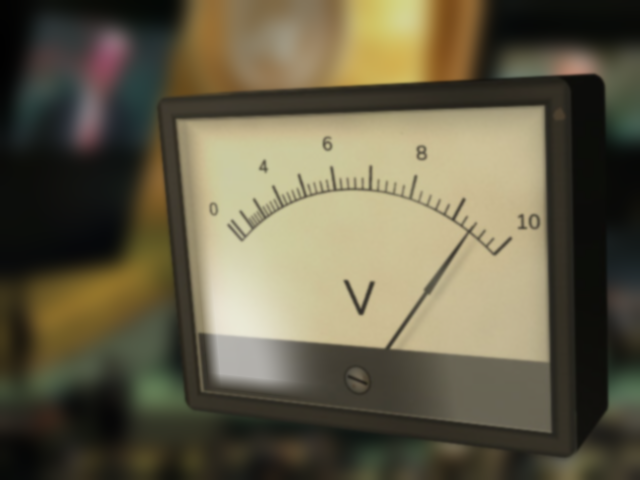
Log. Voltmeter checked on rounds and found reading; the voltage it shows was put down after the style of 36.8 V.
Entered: 9.4 V
